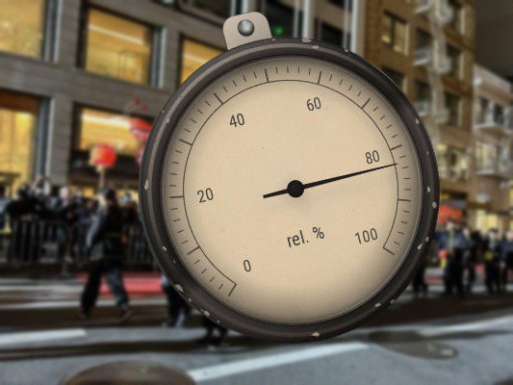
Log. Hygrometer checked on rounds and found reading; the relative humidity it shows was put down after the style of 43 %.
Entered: 83 %
